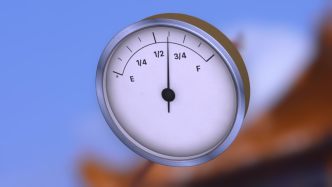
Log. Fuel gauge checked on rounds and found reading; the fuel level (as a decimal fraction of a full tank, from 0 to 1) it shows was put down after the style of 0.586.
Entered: 0.625
